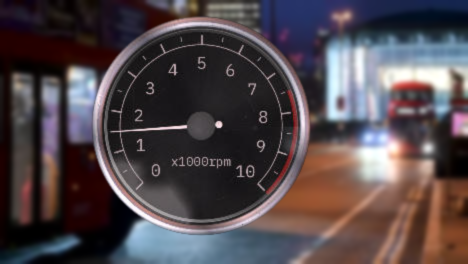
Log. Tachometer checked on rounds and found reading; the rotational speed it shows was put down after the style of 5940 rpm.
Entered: 1500 rpm
